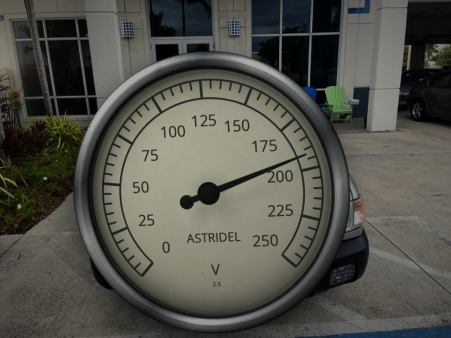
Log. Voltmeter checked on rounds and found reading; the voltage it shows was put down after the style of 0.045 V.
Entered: 192.5 V
